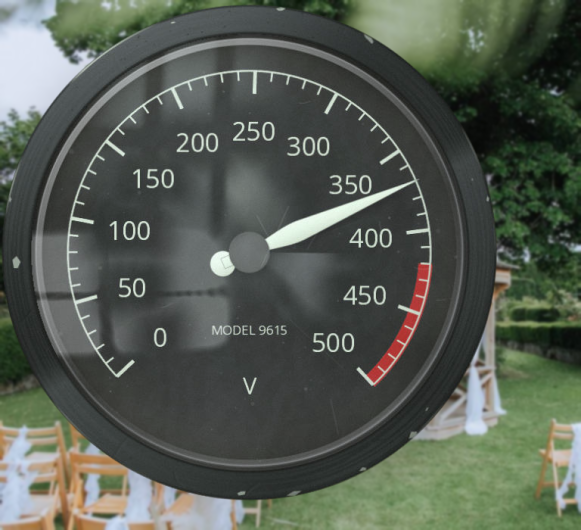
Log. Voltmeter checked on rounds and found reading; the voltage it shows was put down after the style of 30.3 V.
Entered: 370 V
